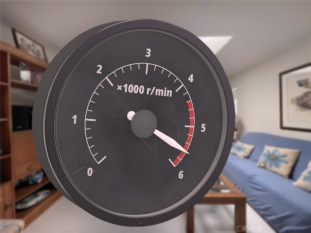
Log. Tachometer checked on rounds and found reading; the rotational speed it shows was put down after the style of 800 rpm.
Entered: 5600 rpm
